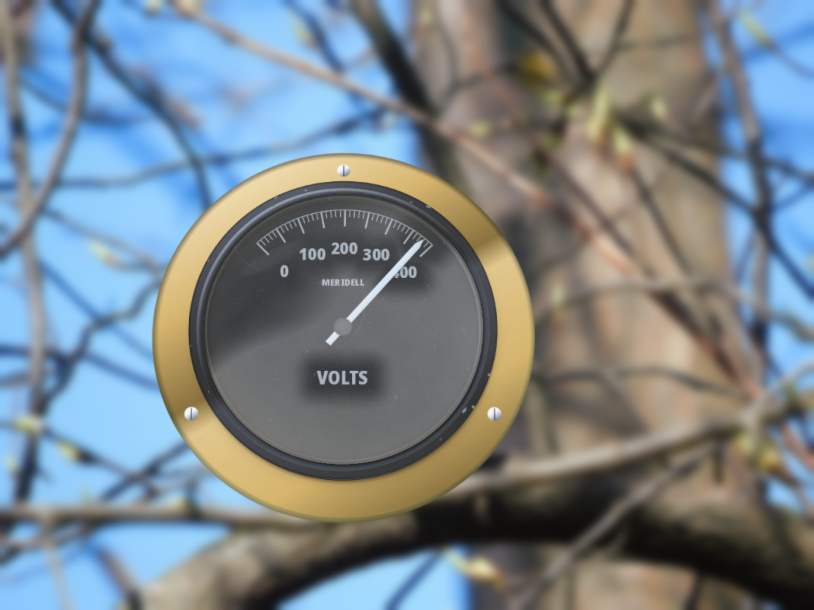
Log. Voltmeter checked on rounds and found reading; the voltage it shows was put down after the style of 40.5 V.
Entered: 380 V
